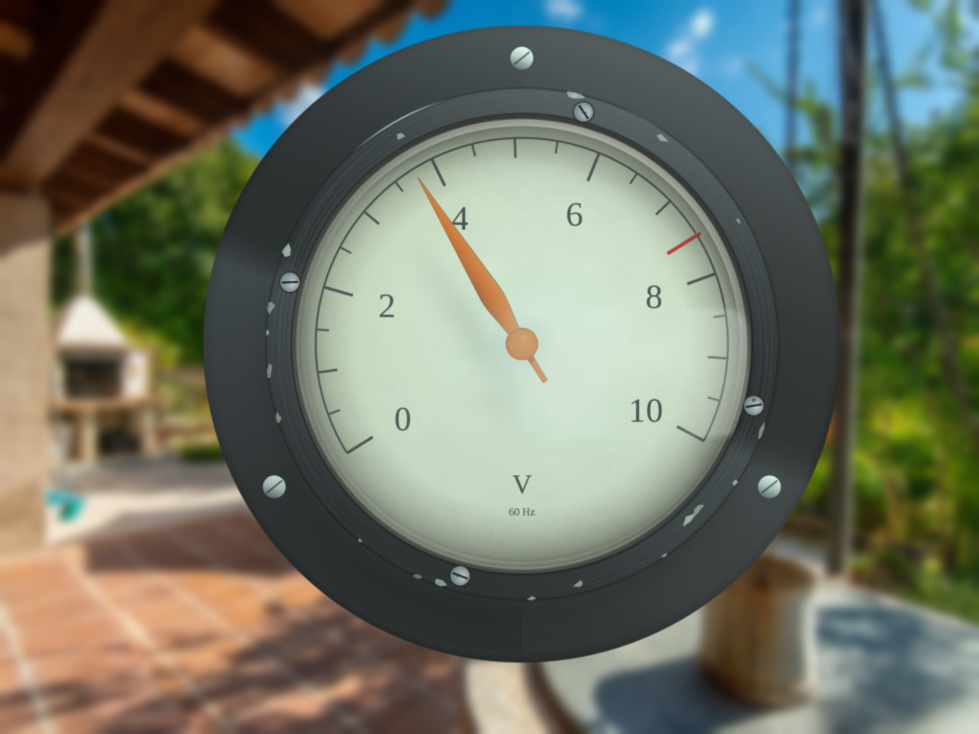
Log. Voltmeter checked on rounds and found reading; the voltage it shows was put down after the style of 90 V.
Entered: 3.75 V
